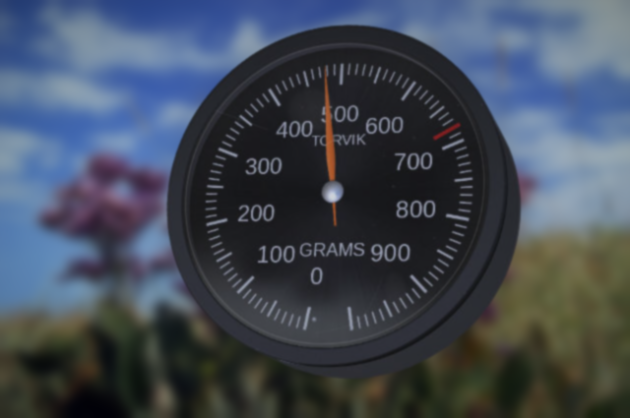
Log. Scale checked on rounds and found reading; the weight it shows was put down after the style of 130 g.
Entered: 480 g
